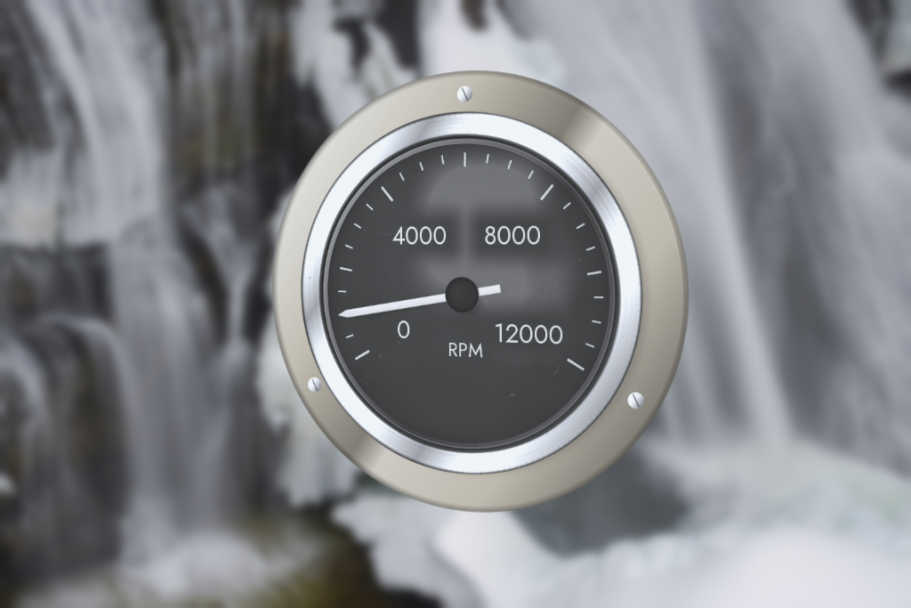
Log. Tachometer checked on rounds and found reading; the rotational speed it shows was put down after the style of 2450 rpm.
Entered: 1000 rpm
